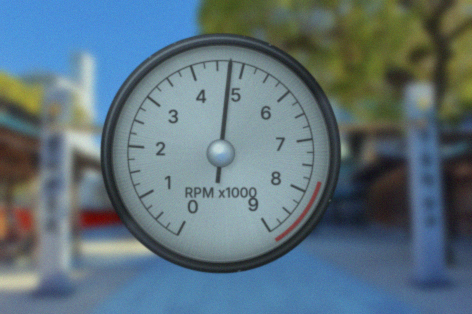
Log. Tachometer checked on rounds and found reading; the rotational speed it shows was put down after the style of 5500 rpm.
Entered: 4750 rpm
